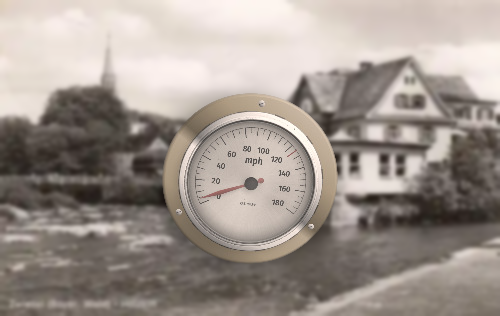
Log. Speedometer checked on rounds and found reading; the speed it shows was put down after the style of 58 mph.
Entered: 5 mph
